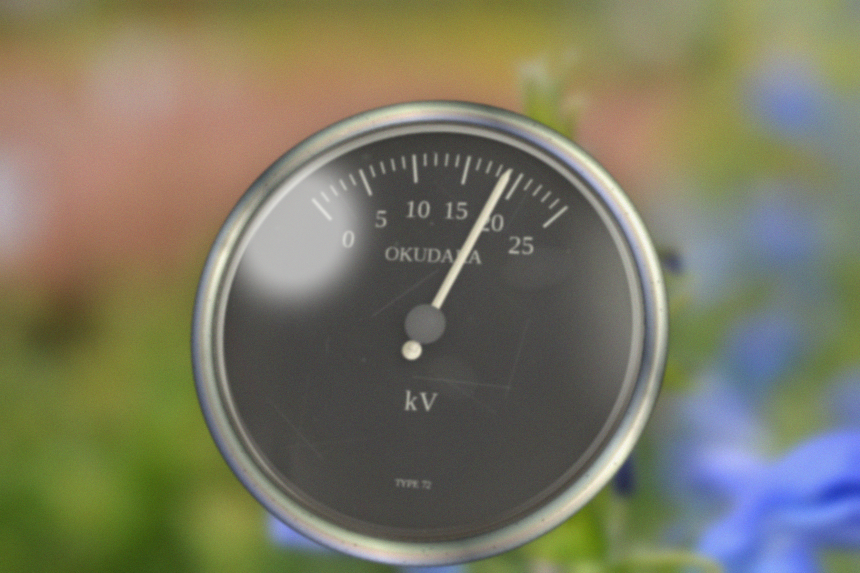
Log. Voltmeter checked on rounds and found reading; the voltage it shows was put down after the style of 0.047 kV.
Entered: 19 kV
